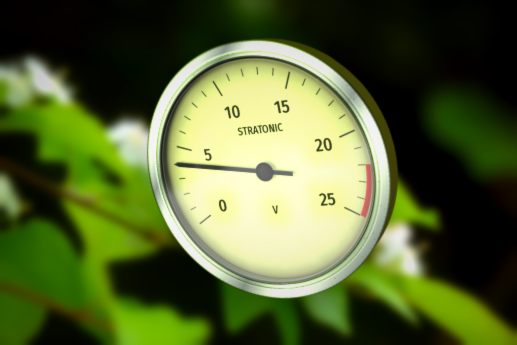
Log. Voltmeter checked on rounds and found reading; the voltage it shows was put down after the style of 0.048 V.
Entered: 4 V
